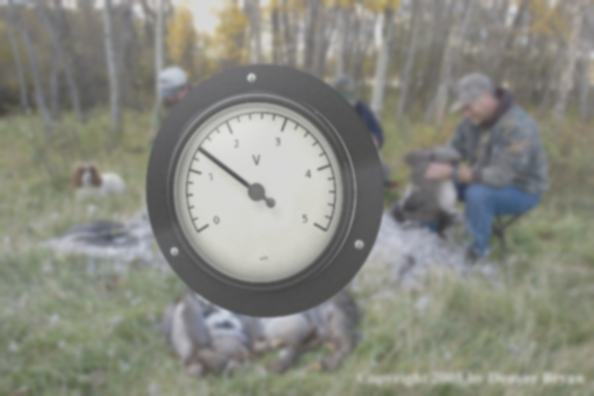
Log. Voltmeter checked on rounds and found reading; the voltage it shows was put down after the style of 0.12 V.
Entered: 1.4 V
